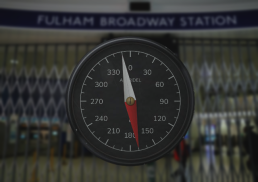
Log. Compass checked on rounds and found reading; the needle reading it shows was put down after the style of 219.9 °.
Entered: 170 °
